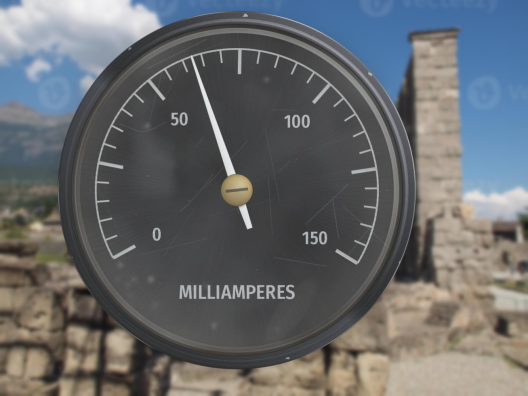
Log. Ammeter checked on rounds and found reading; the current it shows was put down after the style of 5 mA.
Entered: 62.5 mA
